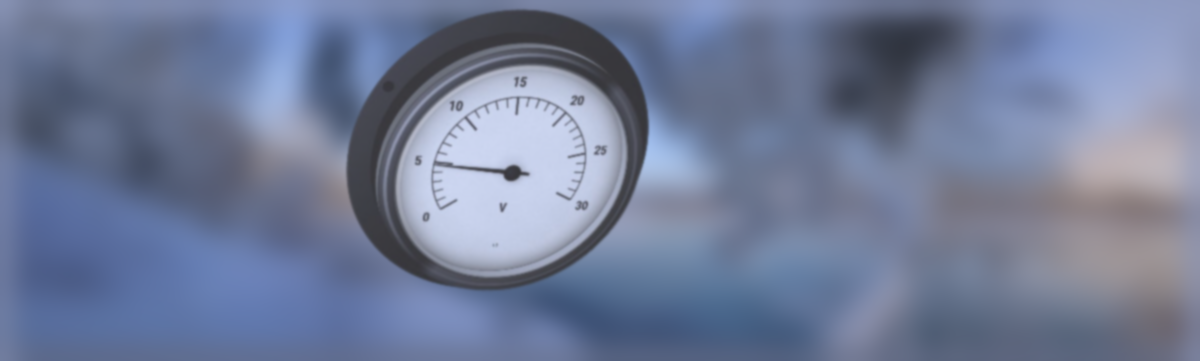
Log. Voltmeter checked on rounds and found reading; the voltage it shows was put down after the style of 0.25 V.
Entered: 5 V
